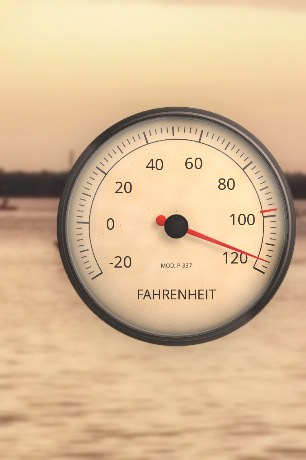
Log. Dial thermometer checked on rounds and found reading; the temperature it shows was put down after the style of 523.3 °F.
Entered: 116 °F
